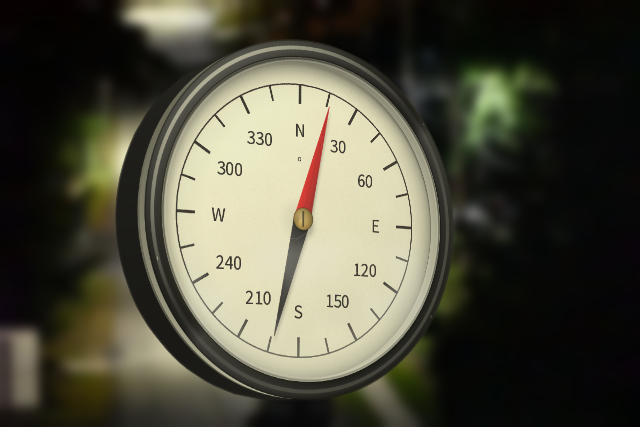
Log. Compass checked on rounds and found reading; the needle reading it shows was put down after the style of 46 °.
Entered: 15 °
